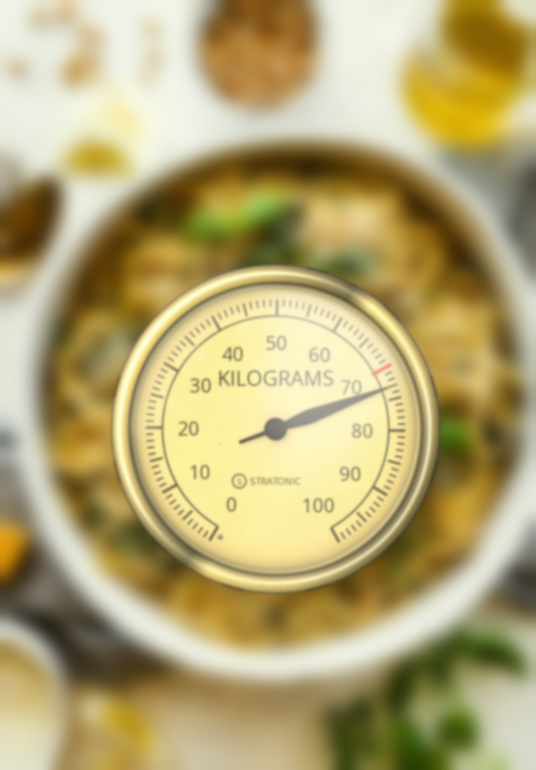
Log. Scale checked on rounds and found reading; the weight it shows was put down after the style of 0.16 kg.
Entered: 73 kg
